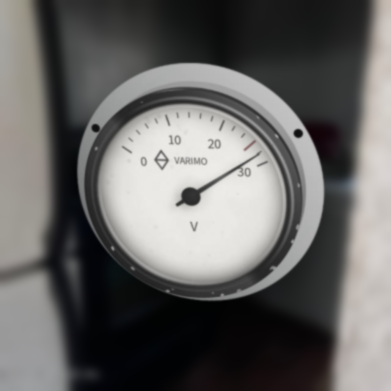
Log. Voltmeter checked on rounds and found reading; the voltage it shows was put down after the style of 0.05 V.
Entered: 28 V
